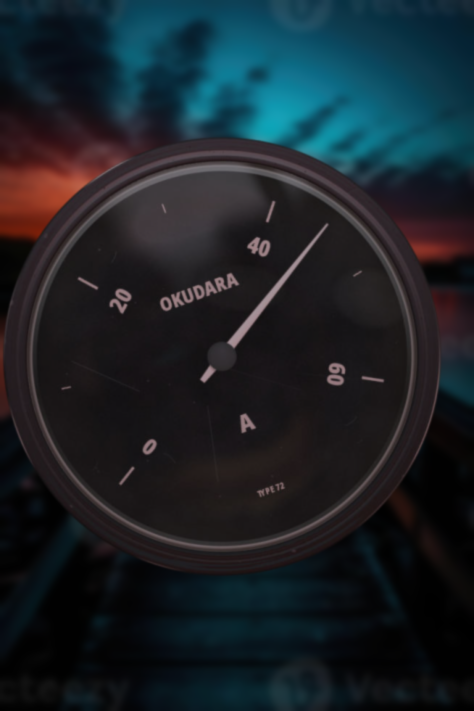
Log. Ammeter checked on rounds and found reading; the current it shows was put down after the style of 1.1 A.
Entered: 45 A
